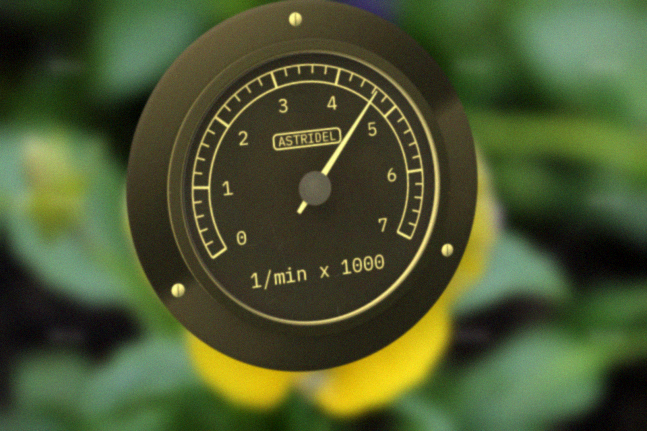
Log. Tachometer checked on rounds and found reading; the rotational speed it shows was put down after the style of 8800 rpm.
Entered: 4600 rpm
